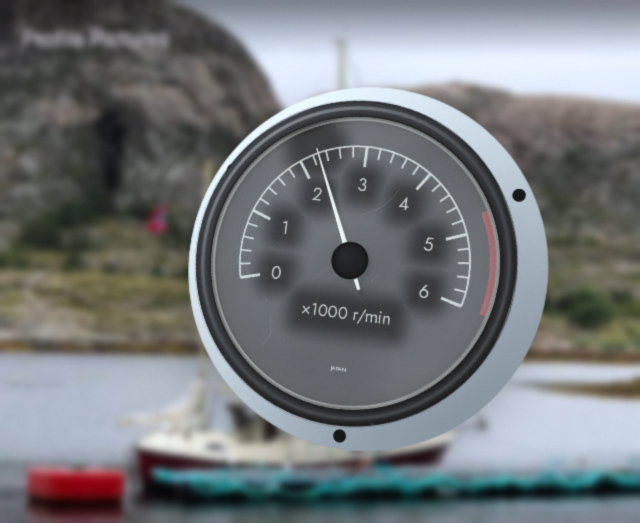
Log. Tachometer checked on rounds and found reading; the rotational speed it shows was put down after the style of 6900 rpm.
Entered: 2300 rpm
